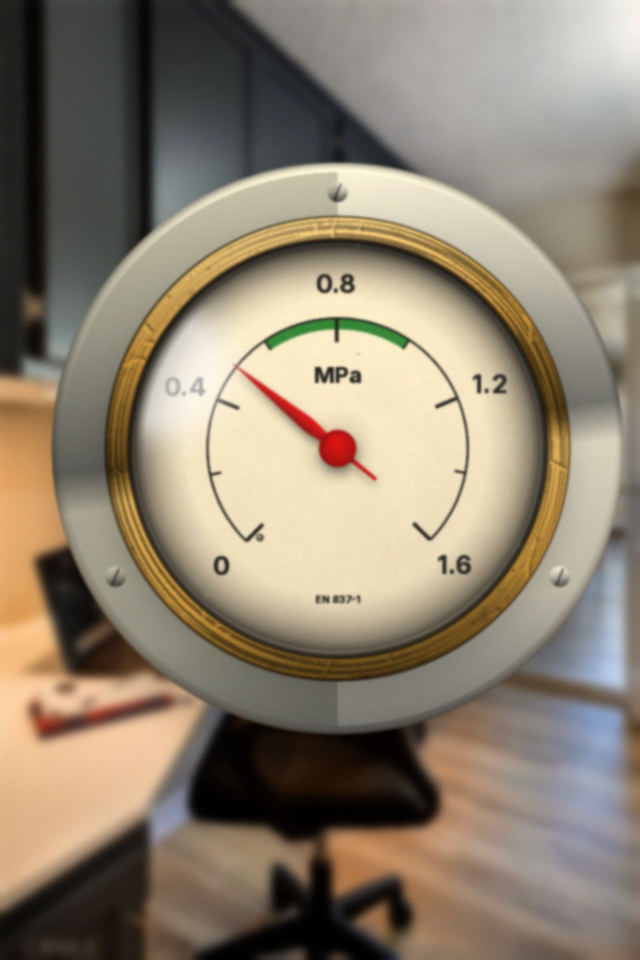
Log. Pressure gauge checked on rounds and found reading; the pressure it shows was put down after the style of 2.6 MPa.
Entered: 0.5 MPa
